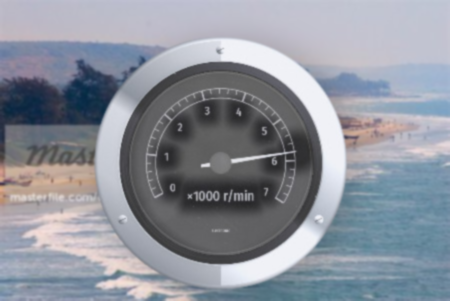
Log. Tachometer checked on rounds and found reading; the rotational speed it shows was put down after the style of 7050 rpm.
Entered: 5800 rpm
